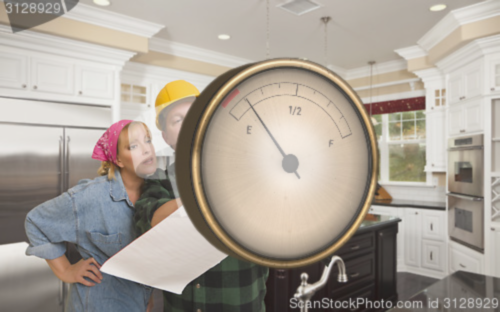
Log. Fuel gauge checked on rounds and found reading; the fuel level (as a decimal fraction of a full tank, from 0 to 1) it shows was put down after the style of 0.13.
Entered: 0.125
